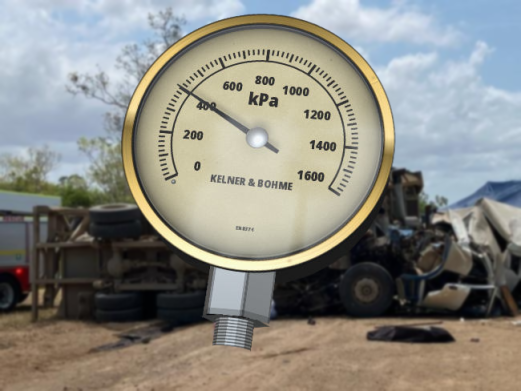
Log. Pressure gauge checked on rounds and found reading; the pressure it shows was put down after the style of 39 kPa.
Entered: 400 kPa
